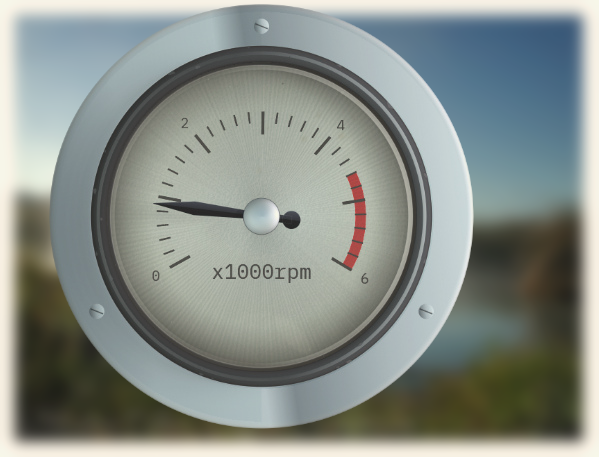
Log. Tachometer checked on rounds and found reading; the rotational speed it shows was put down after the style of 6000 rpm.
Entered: 900 rpm
